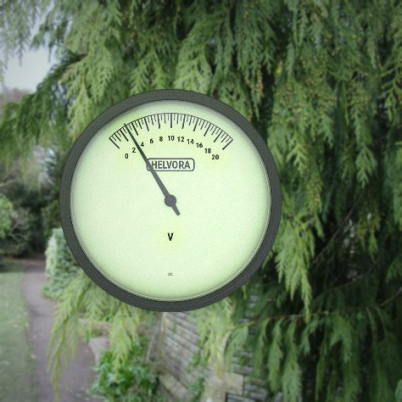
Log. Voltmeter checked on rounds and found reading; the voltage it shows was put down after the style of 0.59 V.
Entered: 3 V
